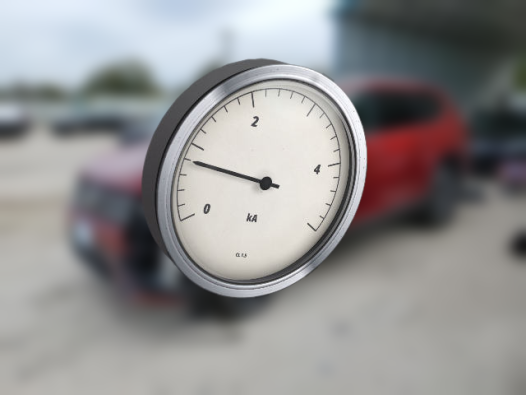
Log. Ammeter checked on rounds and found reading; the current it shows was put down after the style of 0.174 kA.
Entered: 0.8 kA
